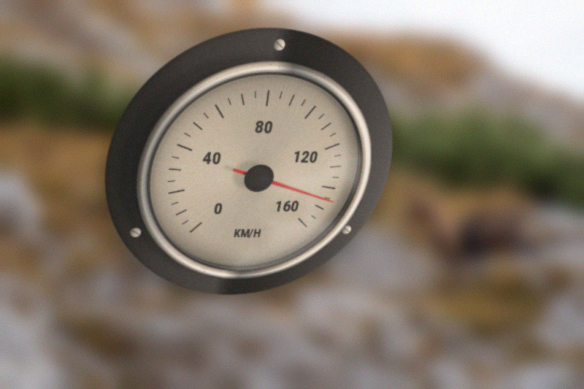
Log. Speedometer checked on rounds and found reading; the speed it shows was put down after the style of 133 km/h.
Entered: 145 km/h
